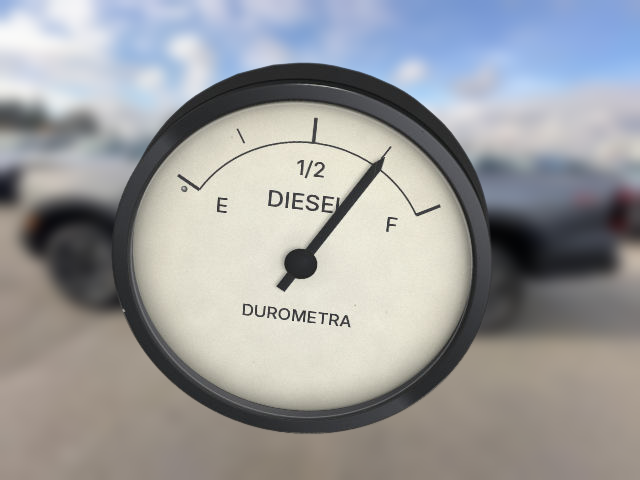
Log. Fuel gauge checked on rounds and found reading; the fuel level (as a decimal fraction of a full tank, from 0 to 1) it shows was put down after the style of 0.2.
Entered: 0.75
